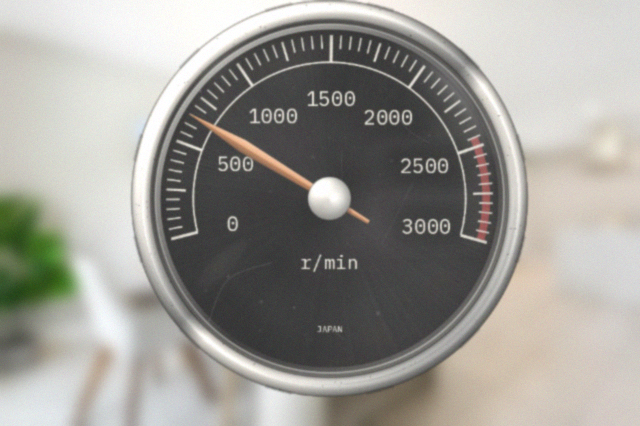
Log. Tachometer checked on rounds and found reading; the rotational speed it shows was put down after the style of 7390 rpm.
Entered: 650 rpm
